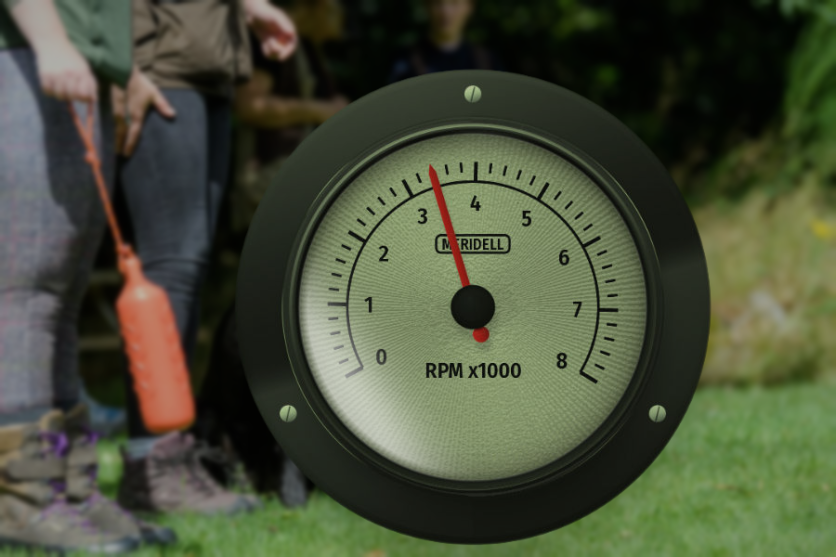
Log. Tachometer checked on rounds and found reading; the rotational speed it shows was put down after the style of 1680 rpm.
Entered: 3400 rpm
